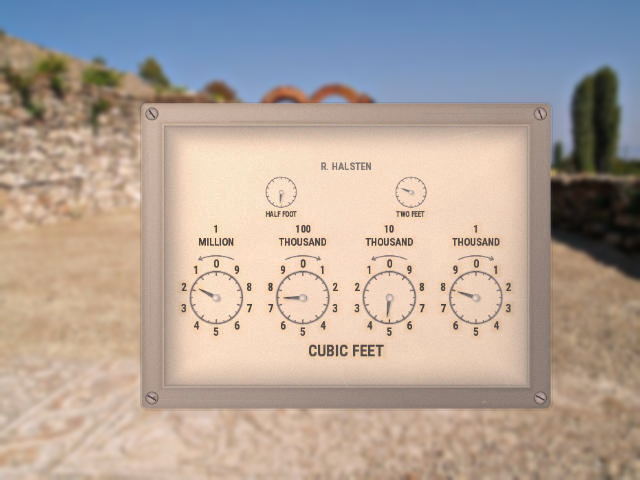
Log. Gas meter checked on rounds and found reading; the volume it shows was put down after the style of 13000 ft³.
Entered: 174800 ft³
